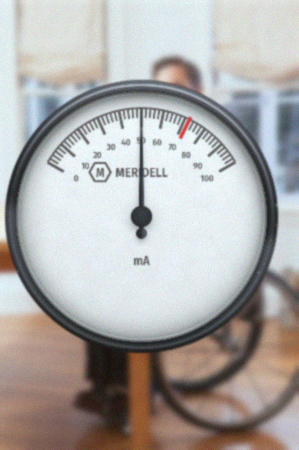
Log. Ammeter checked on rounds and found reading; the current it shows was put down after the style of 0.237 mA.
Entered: 50 mA
